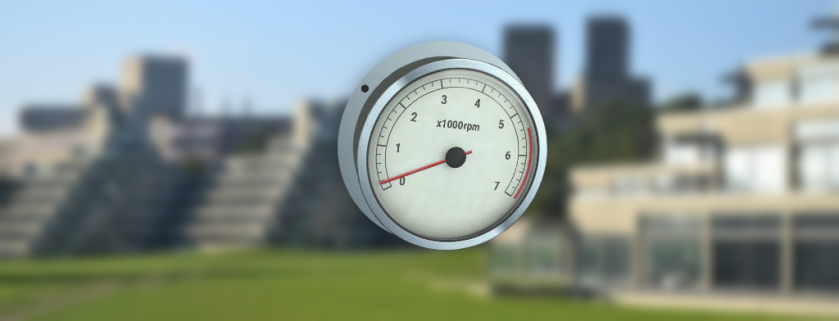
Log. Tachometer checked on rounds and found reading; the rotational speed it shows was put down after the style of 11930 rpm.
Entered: 200 rpm
